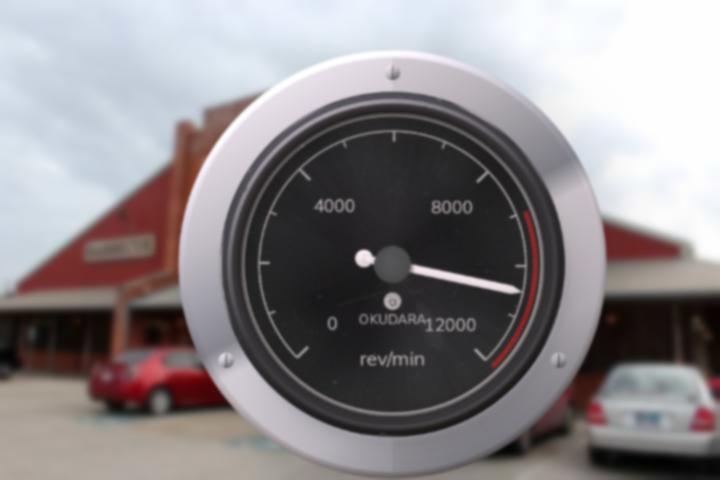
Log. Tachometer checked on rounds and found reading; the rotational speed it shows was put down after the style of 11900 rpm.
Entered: 10500 rpm
